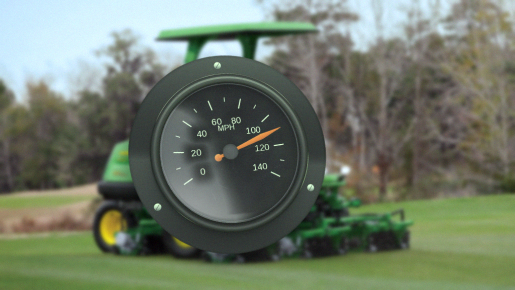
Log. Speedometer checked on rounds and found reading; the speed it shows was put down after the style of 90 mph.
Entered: 110 mph
